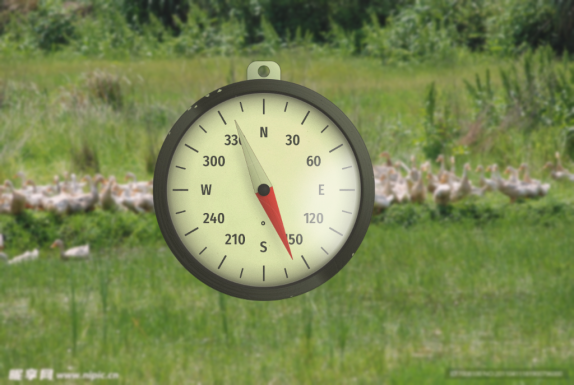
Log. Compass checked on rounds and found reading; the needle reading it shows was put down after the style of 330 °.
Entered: 157.5 °
